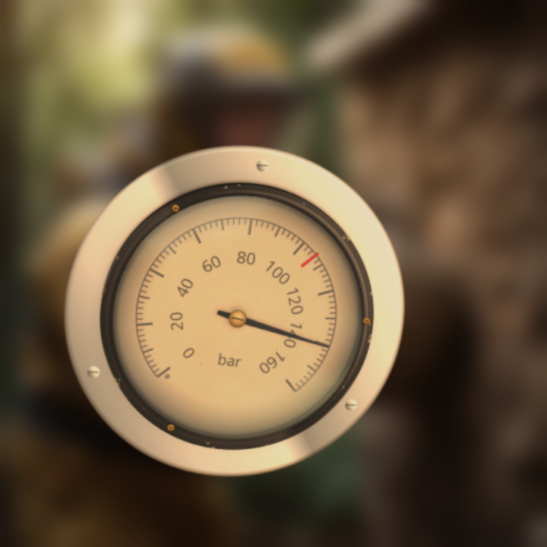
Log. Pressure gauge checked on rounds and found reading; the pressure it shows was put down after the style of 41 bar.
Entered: 140 bar
